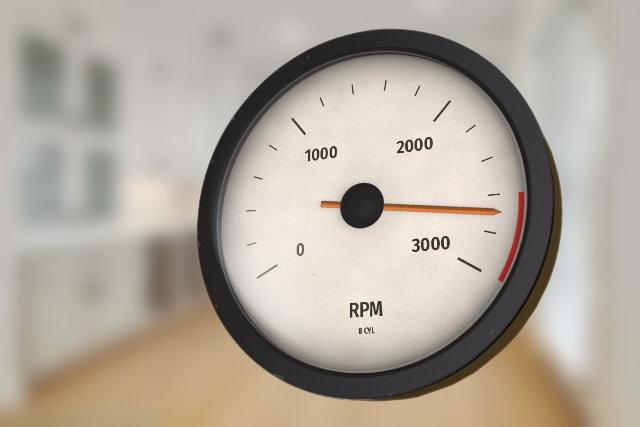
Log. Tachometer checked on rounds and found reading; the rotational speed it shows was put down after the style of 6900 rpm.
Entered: 2700 rpm
